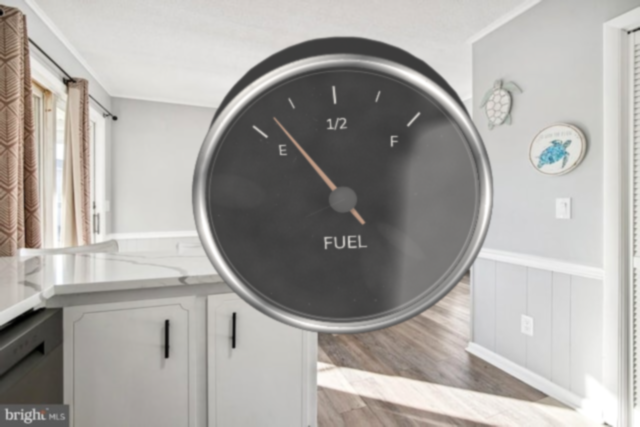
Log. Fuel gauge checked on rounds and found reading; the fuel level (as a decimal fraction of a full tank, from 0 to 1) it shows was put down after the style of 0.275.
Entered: 0.125
